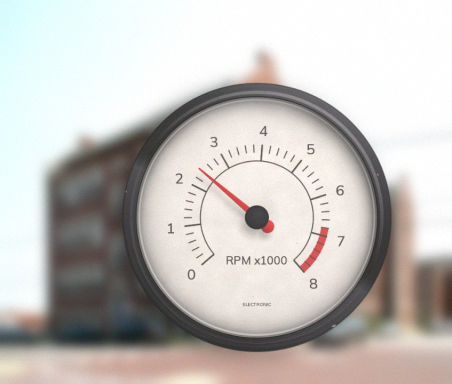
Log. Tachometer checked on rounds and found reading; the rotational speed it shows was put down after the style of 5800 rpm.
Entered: 2400 rpm
